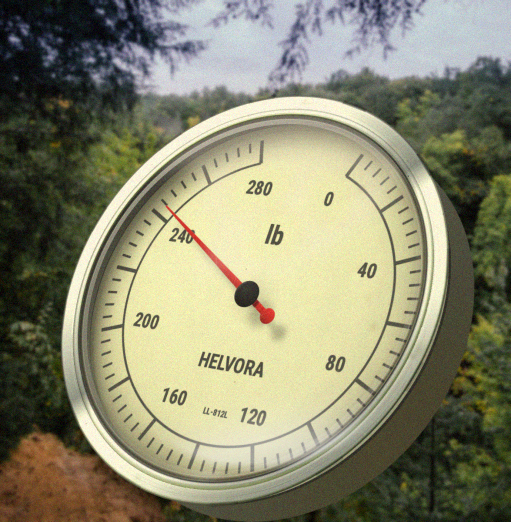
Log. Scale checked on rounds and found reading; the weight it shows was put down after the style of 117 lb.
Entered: 244 lb
